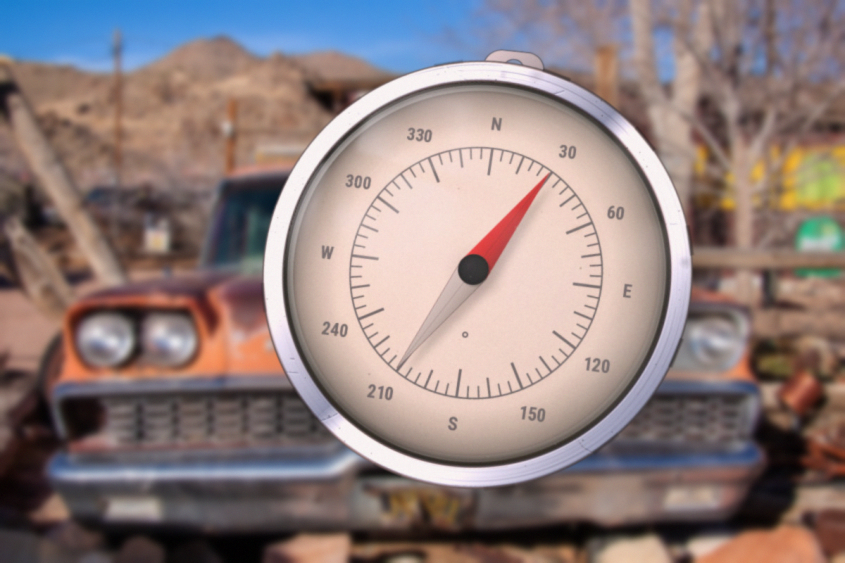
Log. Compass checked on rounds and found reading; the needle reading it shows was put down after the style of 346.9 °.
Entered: 30 °
